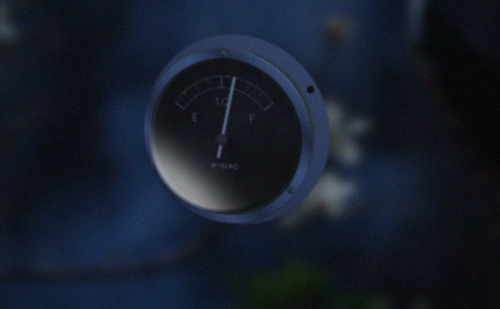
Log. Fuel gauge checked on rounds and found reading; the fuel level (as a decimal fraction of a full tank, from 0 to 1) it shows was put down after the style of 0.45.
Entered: 0.625
